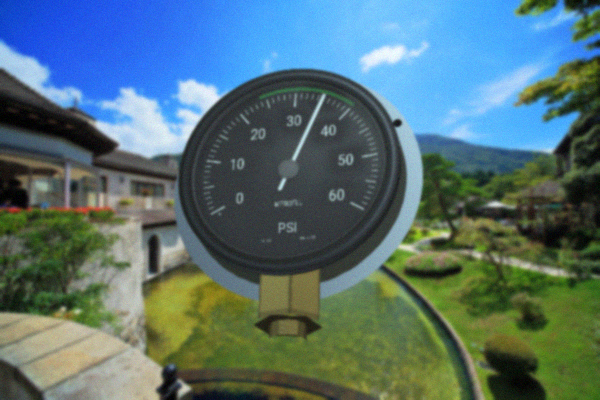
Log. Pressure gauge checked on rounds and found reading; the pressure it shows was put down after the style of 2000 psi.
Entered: 35 psi
